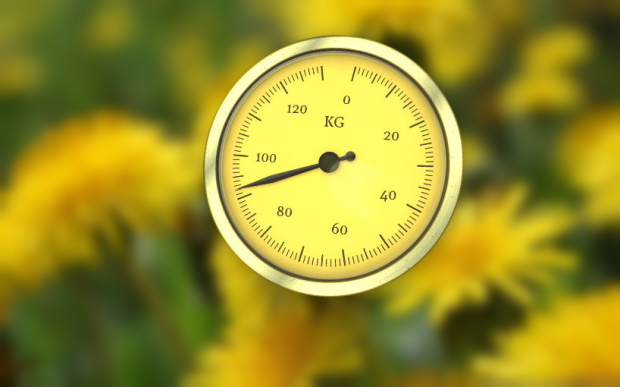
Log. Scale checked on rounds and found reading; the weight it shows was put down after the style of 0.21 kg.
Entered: 92 kg
